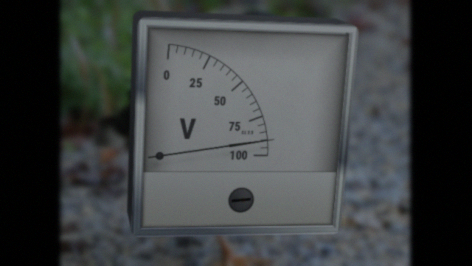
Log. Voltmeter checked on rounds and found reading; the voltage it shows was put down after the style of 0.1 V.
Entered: 90 V
